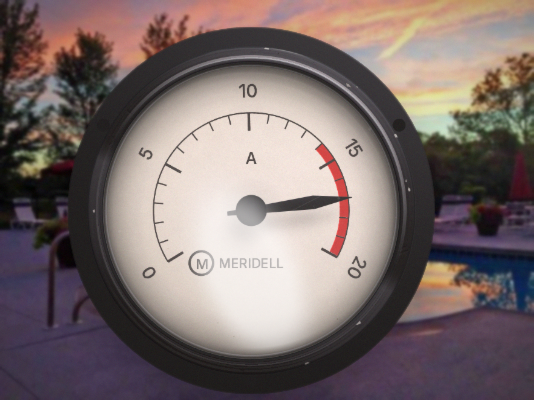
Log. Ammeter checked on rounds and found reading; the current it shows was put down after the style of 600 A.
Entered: 17 A
